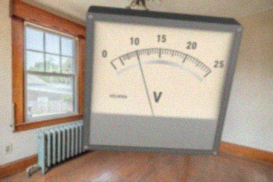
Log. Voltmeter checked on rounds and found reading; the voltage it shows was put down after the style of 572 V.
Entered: 10 V
